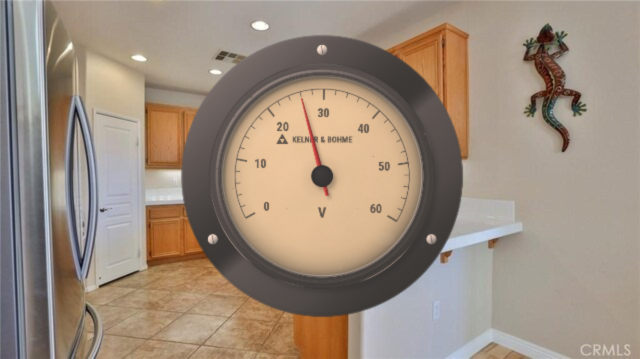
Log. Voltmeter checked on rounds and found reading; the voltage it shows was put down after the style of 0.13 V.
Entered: 26 V
